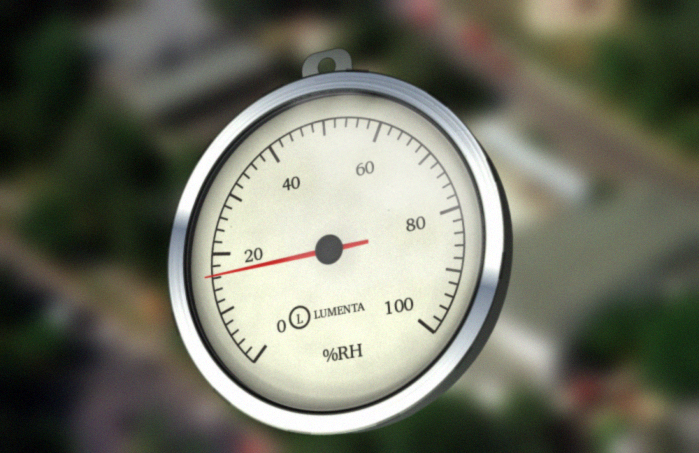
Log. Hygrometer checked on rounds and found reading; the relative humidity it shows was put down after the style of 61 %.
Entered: 16 %
